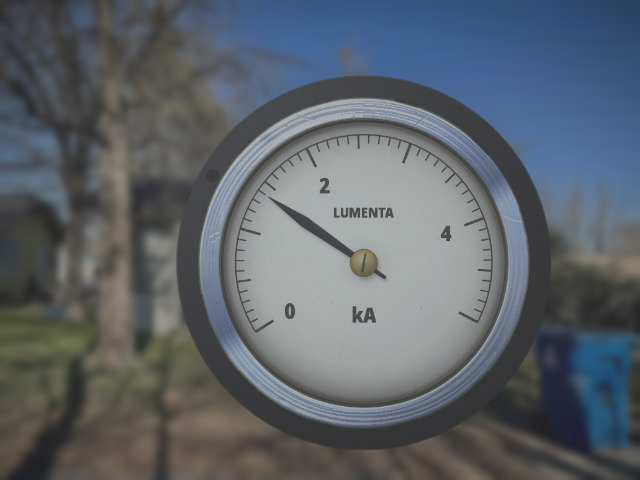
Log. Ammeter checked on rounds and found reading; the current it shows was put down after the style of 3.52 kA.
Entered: 1.4 kA
